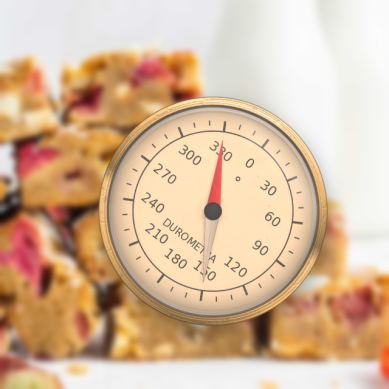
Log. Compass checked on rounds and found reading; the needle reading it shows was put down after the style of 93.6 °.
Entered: 330 °
